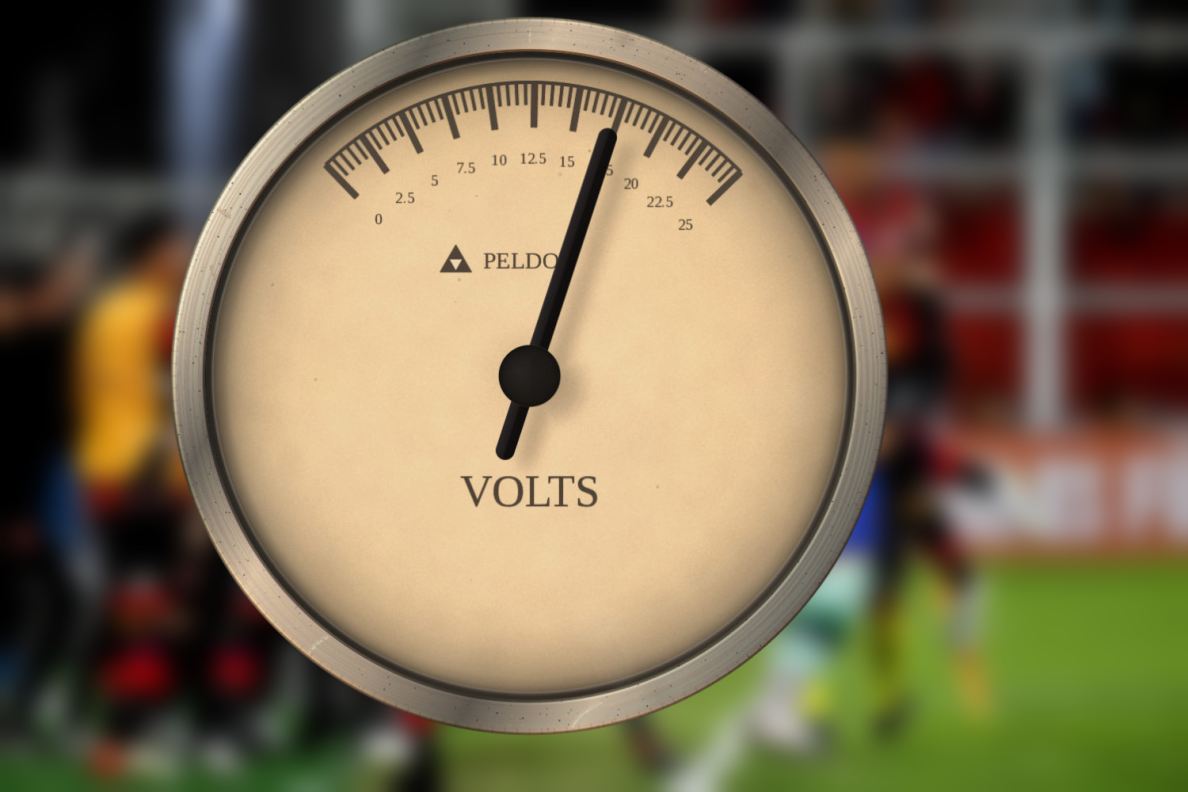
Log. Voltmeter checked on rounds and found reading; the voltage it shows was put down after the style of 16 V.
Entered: 17.25 V
